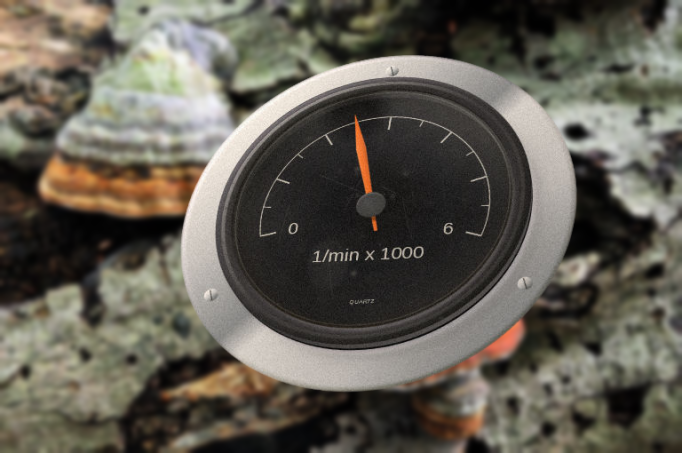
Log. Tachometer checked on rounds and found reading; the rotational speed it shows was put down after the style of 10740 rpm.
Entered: 2500 rpm
